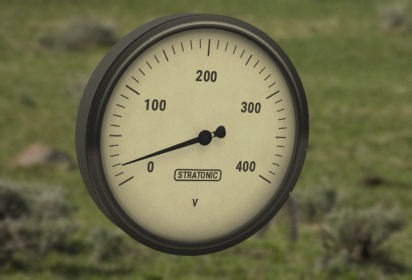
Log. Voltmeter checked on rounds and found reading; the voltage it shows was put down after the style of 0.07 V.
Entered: 20 V
